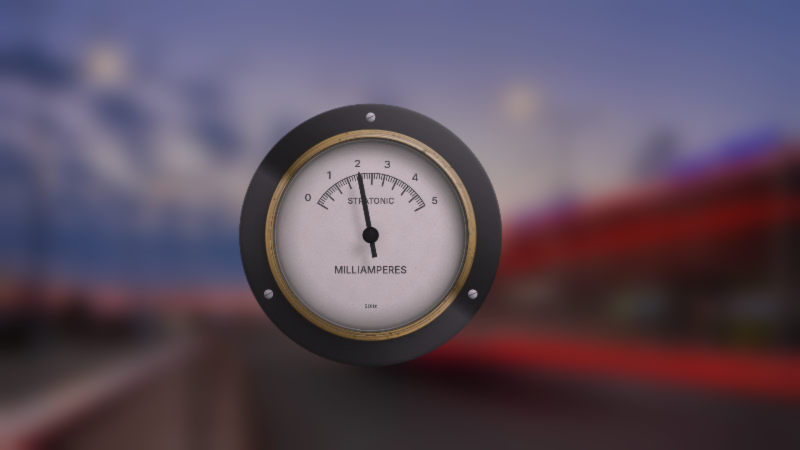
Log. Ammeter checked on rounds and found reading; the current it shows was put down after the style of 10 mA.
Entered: 2 mA
